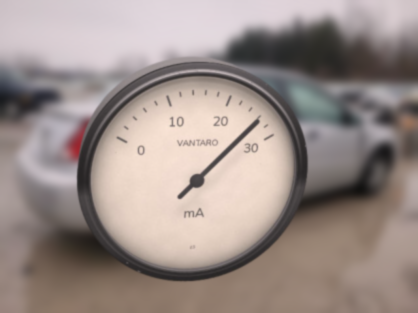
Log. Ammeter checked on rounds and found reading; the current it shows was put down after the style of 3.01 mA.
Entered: 26 mA
